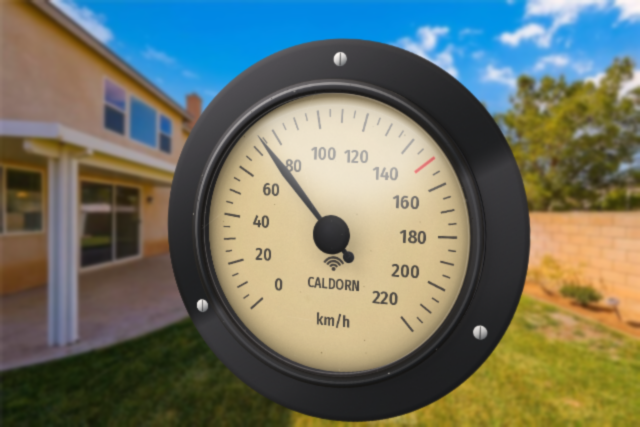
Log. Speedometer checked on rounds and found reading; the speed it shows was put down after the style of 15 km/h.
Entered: 75 km/h
